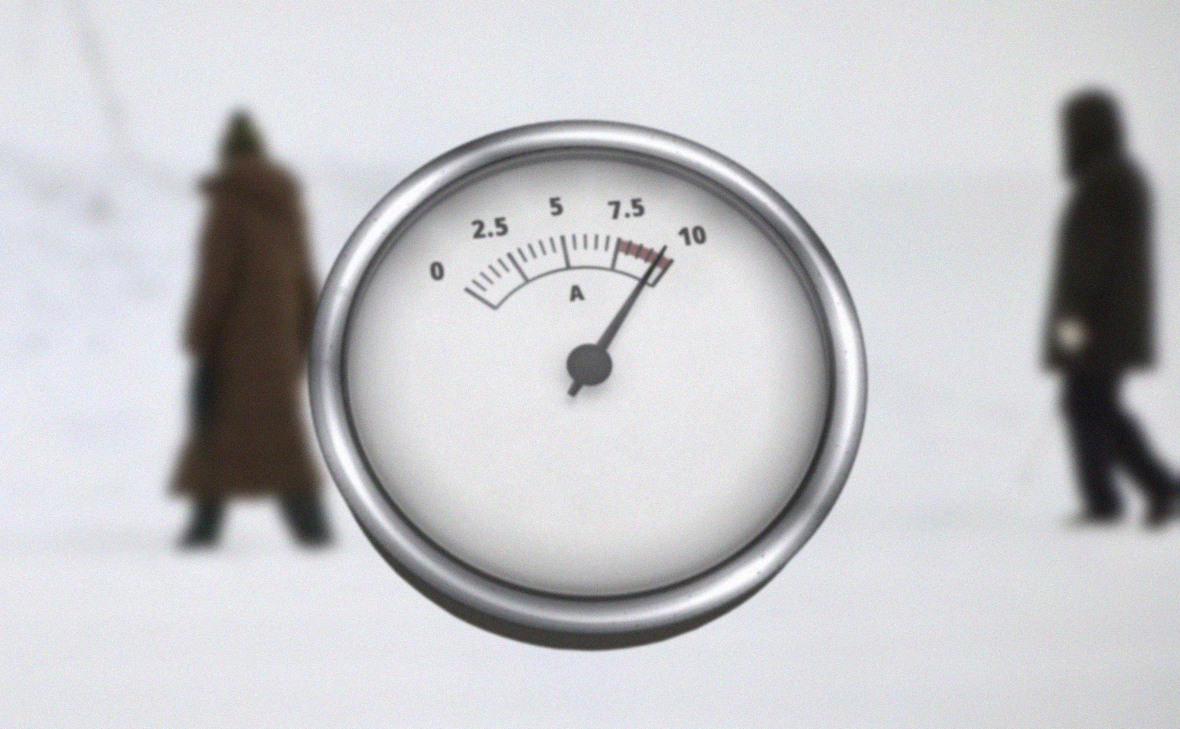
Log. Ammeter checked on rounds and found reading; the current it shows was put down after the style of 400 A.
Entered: 9.5 A
